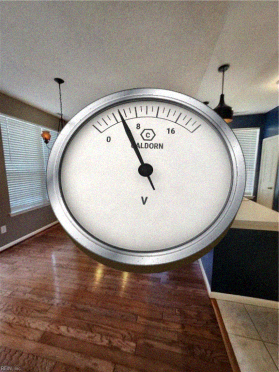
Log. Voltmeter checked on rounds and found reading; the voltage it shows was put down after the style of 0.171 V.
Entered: 5 V
